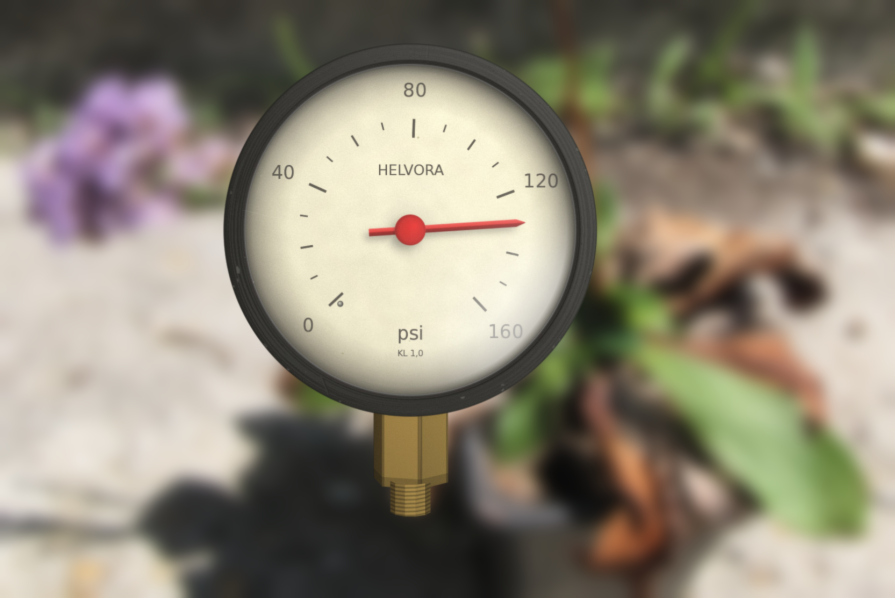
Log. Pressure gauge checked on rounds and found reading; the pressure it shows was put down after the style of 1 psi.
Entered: 130 psi
